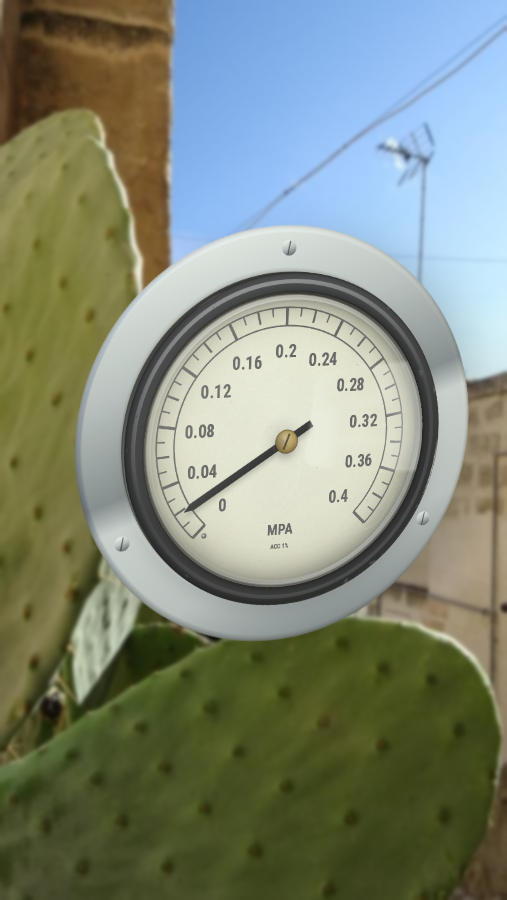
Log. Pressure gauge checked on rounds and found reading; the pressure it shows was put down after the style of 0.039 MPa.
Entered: 0.02 MPa
